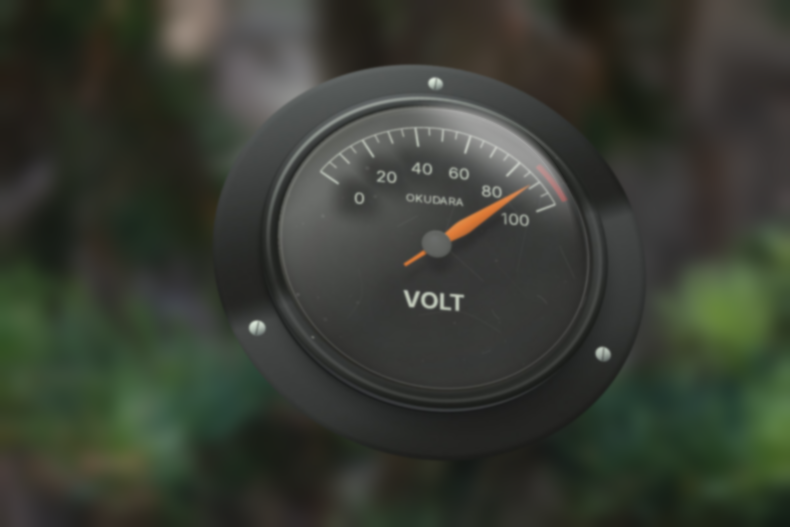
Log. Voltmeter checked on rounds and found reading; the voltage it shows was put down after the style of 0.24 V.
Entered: 90 V
